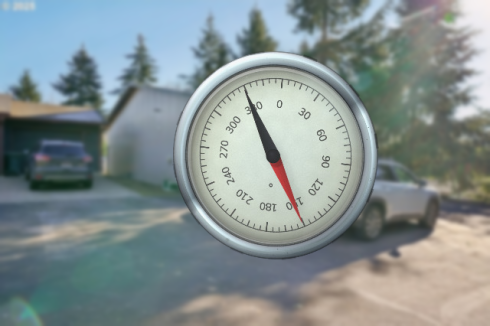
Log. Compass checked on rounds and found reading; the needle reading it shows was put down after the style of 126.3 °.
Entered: 150 °
